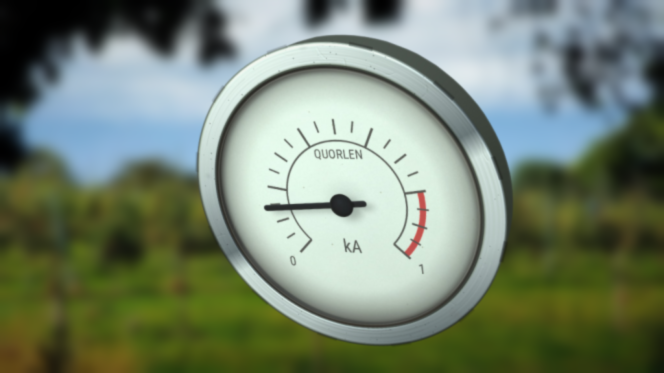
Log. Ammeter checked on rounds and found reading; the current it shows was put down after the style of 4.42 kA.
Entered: 0.15 kA
